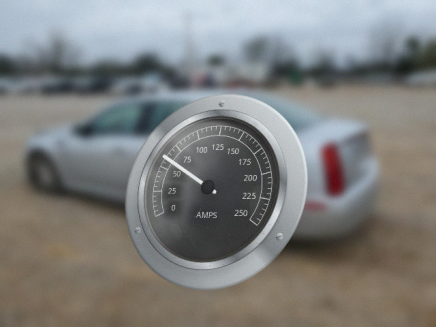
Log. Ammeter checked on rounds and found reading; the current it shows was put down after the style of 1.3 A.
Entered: 60 A
